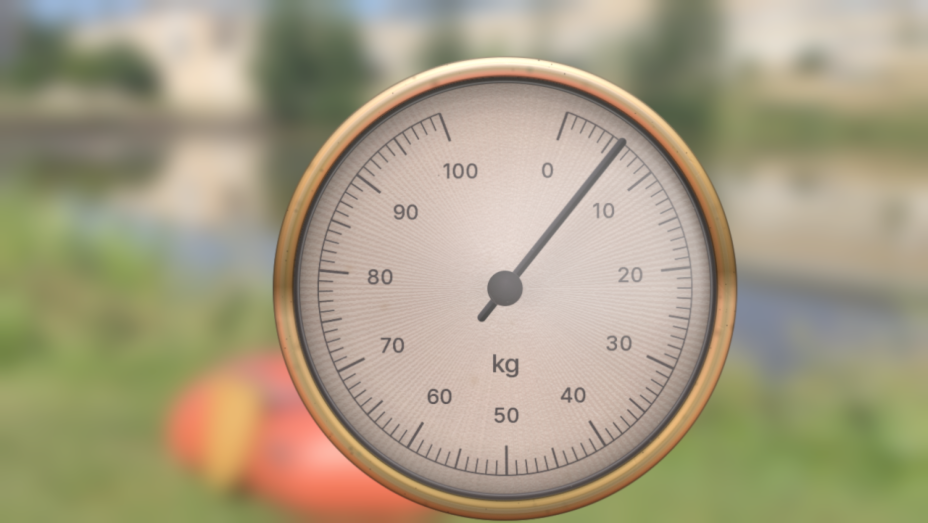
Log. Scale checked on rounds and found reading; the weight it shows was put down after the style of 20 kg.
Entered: 6 kg
